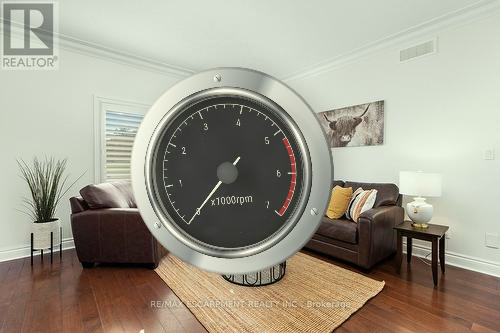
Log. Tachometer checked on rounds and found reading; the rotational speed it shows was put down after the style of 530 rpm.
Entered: 0 rpm
